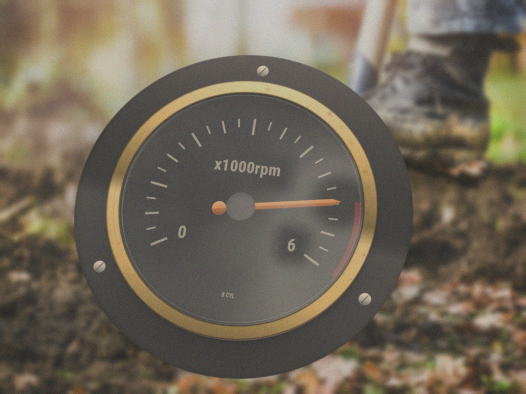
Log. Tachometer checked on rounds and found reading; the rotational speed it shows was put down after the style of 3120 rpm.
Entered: 5000 rpm
